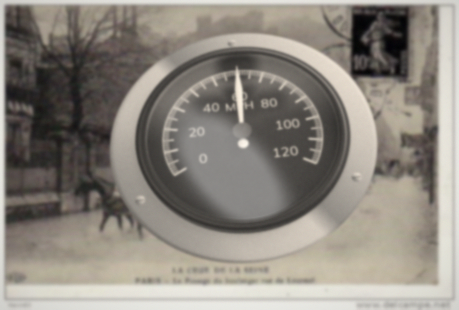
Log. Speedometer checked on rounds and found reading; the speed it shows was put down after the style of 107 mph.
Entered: 60 mph
